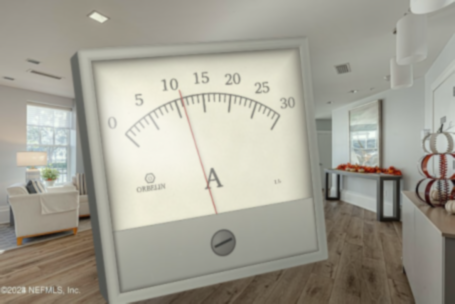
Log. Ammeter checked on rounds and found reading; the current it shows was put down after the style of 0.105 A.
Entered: 11 A
